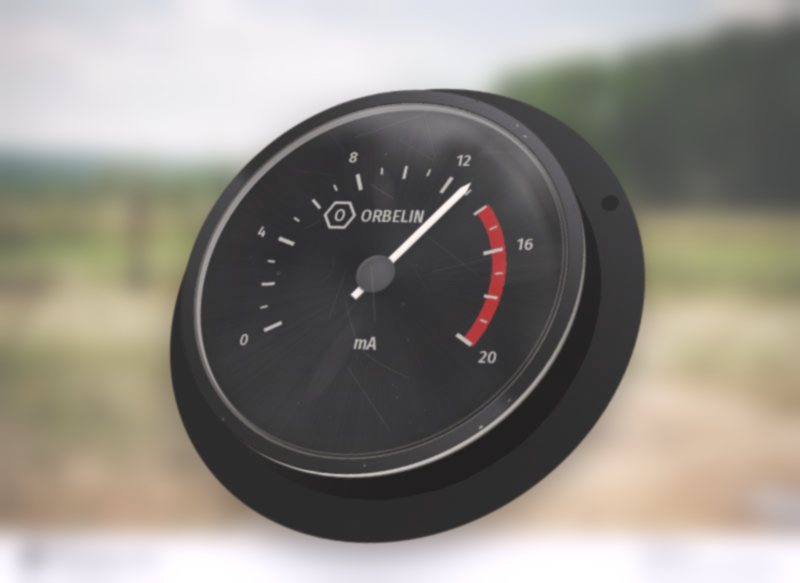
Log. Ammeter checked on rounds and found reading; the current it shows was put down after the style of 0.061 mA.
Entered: 13 mA
